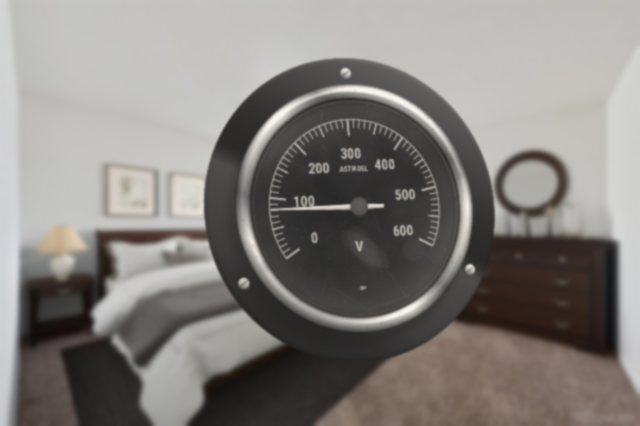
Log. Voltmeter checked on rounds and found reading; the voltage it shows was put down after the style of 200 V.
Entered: 80 V
